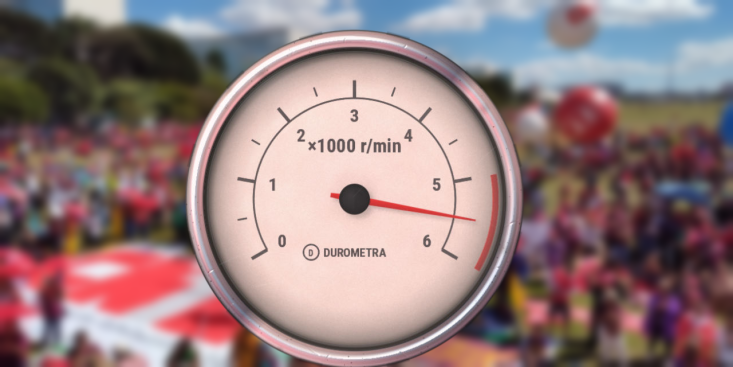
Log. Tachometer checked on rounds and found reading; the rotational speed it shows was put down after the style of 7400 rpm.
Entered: 5500 rpm
